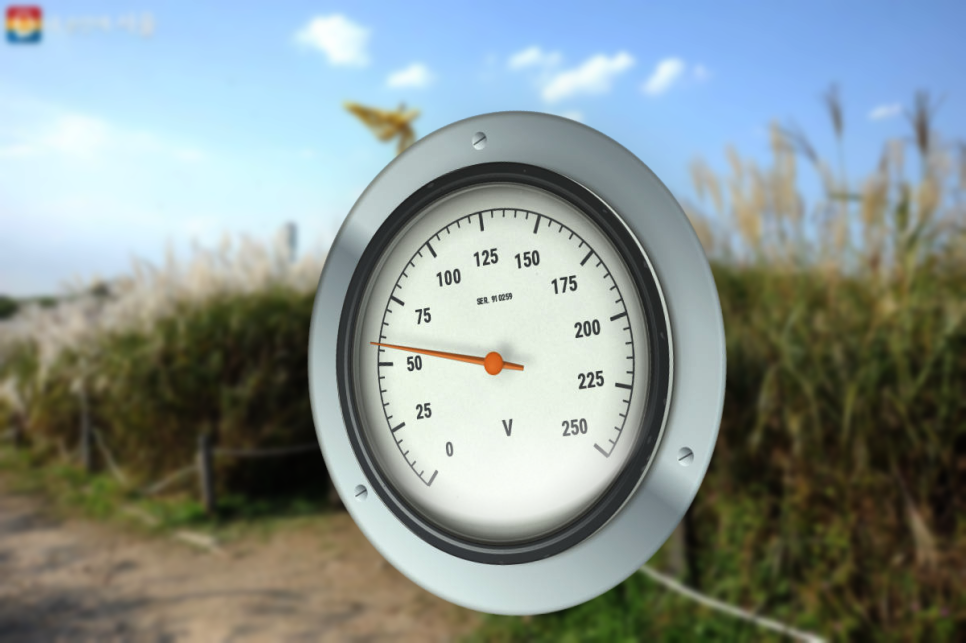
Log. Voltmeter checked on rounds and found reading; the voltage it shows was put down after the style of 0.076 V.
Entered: 57.5 V
